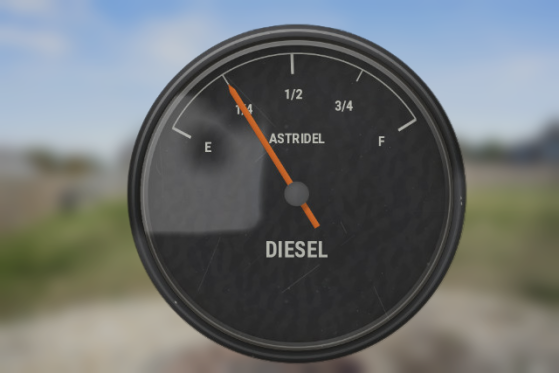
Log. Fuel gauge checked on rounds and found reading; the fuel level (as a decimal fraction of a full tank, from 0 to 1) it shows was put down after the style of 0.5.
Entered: 0.25
